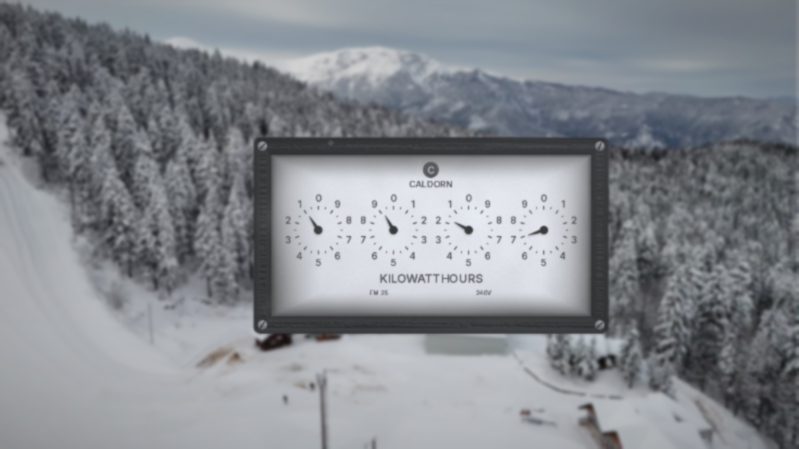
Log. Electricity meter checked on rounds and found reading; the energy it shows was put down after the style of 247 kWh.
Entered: 917 kWh
